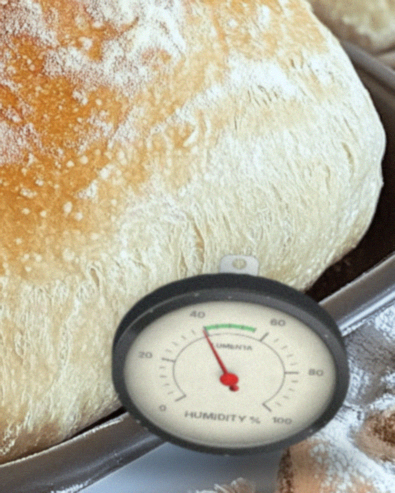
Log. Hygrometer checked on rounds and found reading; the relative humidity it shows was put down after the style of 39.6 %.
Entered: 40 %
